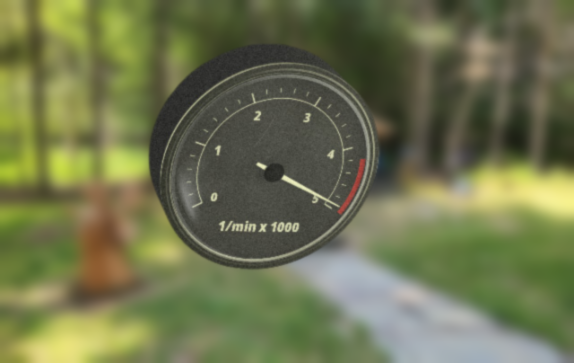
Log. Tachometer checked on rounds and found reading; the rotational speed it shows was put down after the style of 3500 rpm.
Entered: 4900 rpm
